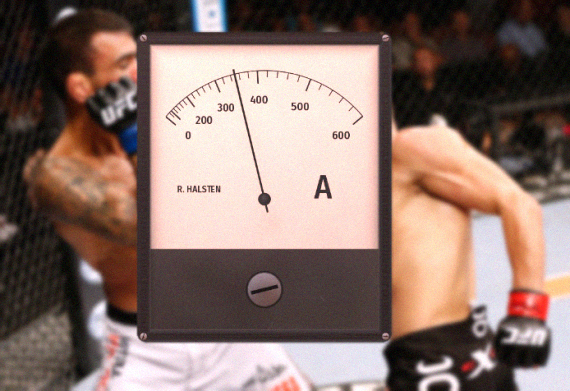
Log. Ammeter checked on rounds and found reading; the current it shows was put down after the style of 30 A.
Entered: 350 A
